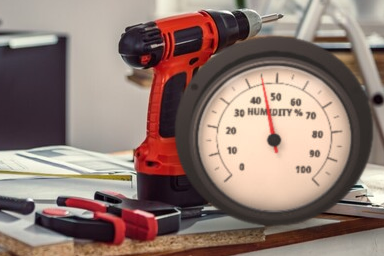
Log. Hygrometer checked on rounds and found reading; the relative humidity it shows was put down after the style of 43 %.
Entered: 45 %
